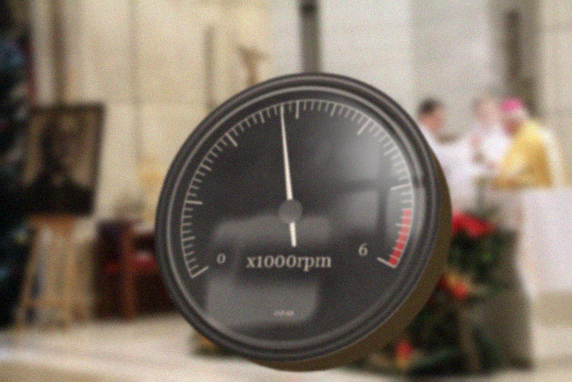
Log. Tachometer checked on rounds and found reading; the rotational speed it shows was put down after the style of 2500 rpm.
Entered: 2800 rpm
